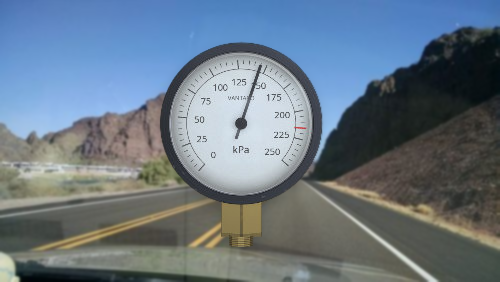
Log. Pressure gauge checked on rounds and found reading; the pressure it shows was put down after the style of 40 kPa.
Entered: 145 kPa
